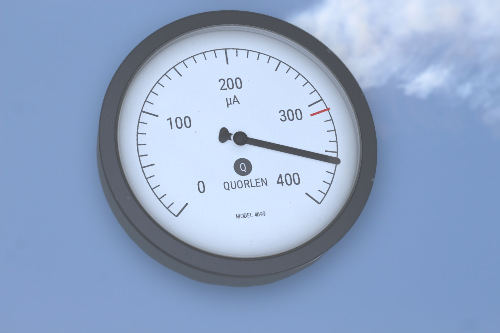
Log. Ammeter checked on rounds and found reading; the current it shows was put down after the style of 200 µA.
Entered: 360 µA
